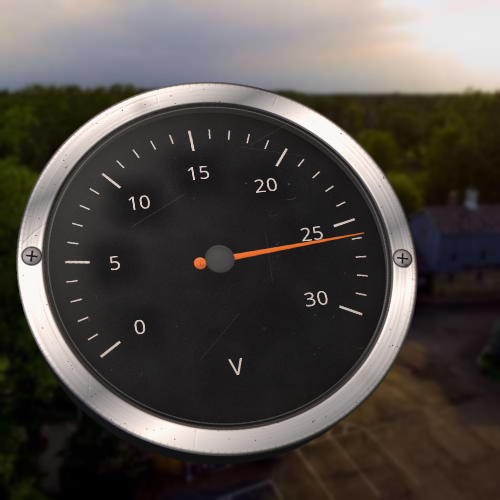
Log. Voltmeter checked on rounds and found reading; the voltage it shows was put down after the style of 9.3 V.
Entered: 26 V
